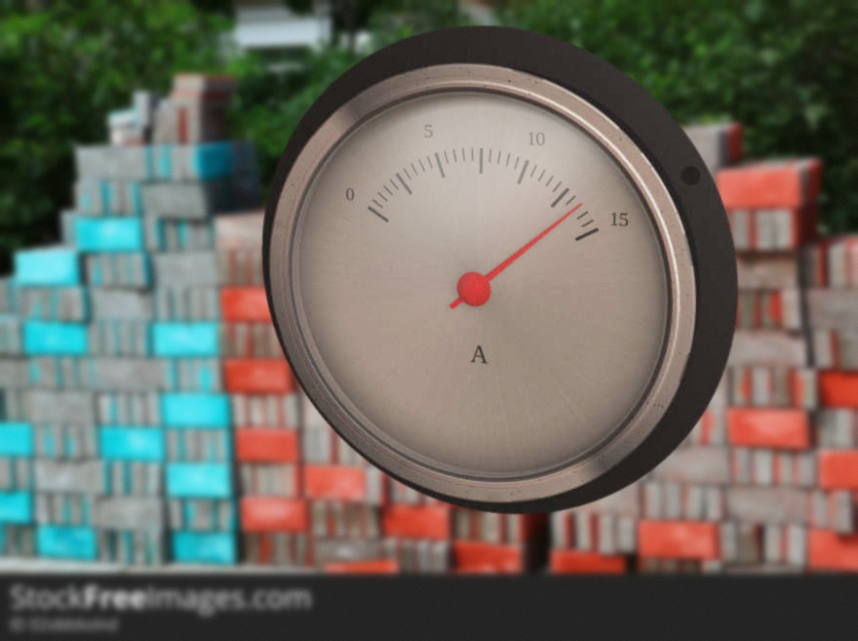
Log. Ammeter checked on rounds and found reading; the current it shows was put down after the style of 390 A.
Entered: 13.5 A
